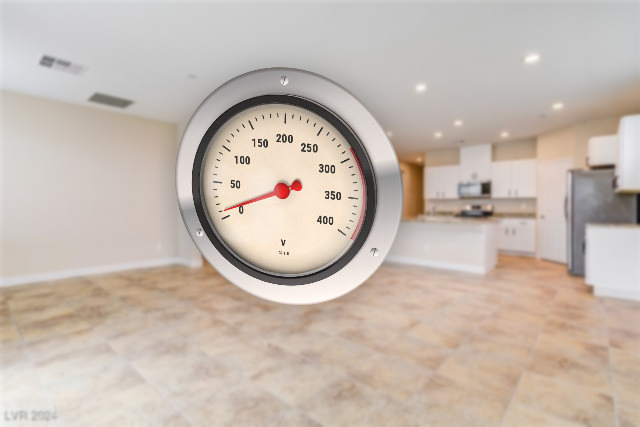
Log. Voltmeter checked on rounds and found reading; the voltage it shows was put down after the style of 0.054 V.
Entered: 10 V
